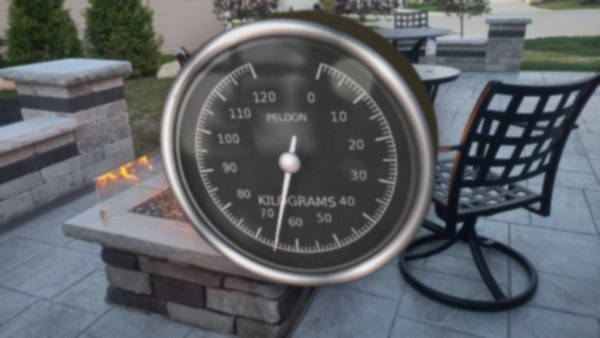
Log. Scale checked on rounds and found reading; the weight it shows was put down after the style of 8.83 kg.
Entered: 65 kg
